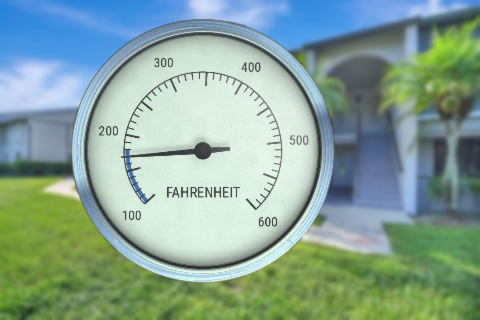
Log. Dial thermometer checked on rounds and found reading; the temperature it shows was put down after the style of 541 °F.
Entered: 170 °F
